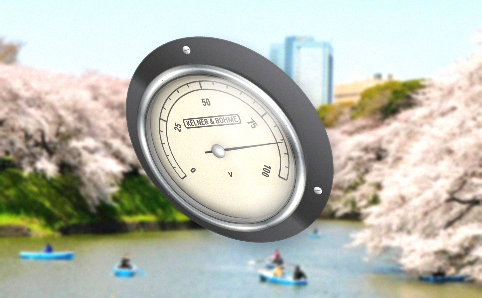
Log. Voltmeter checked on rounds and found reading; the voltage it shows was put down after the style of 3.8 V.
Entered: 85 V
